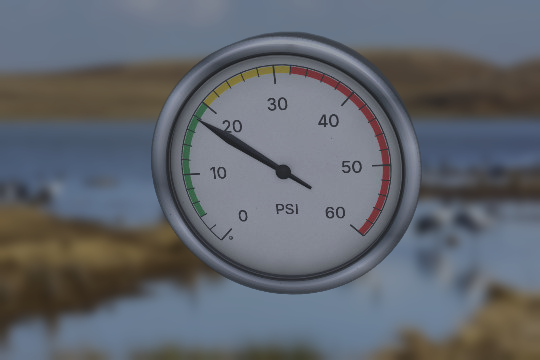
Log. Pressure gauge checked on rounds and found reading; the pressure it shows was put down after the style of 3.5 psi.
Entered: 18 psi
